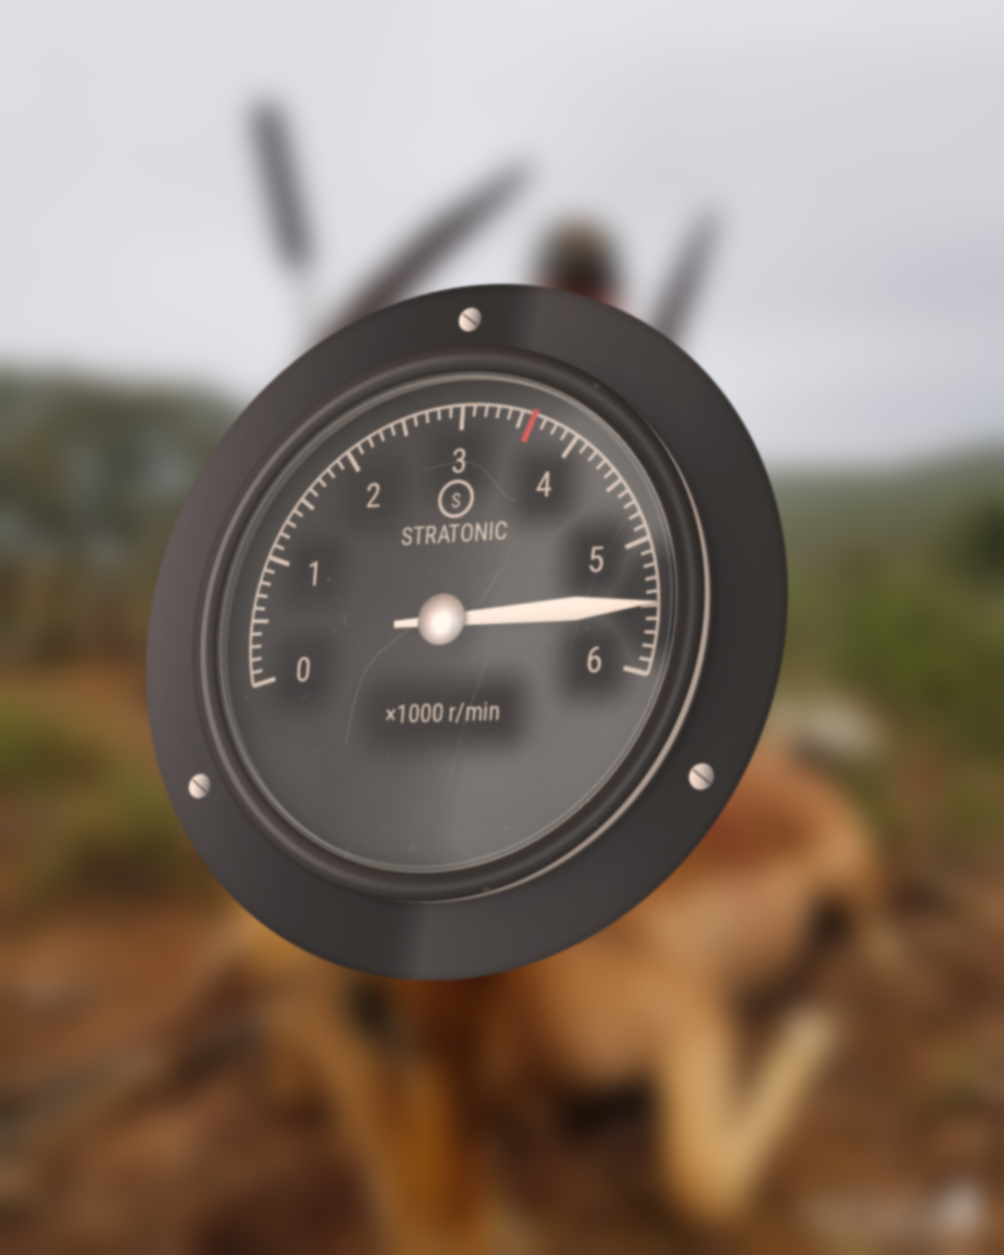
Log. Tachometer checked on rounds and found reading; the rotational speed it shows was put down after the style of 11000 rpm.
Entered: 5500 rpm
